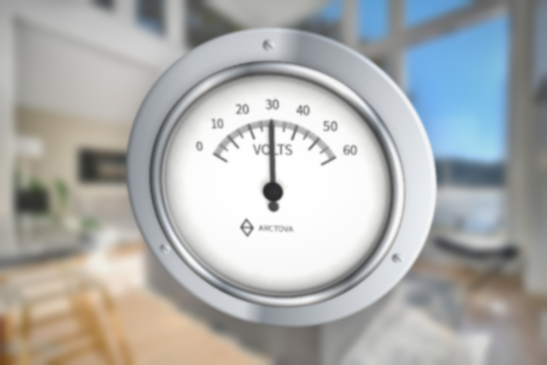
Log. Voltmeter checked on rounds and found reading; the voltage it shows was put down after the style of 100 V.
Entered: 30 V
